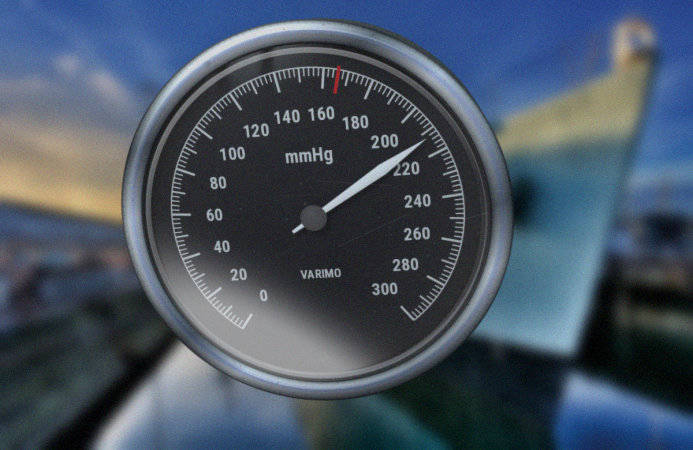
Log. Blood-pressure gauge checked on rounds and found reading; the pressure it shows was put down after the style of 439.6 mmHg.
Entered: 212 mmHg
